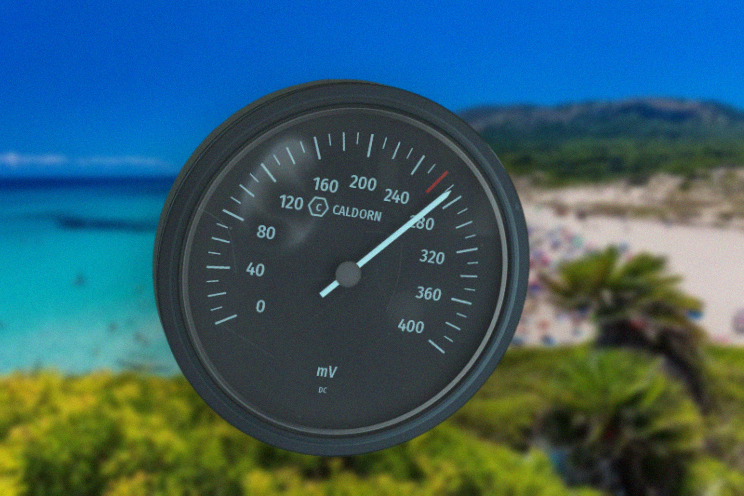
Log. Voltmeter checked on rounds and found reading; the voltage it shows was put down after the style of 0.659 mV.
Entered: 270 mV
